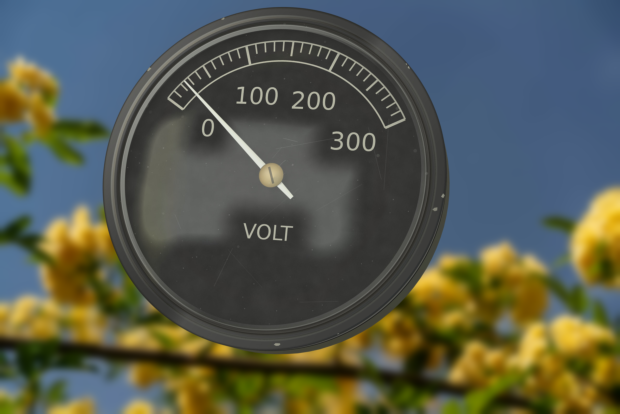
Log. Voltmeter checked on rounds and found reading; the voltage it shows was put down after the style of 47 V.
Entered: 25 V
